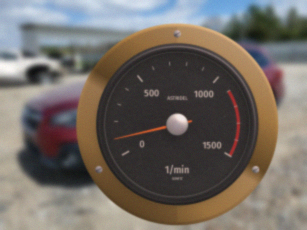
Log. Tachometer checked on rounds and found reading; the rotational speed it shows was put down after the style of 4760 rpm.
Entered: 100 rpm
